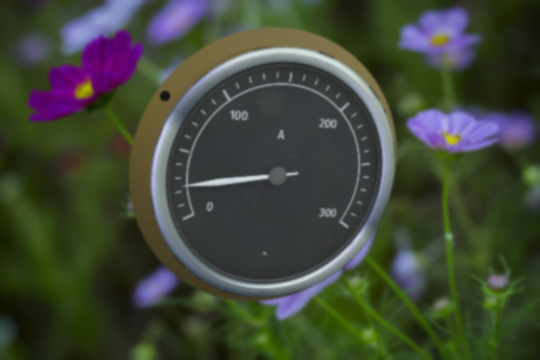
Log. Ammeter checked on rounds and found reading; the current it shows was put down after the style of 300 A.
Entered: 25 A
